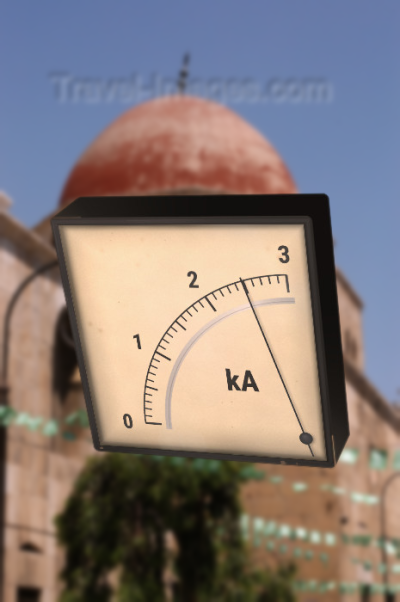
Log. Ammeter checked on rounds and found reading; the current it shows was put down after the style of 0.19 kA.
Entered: 2.5 kA
